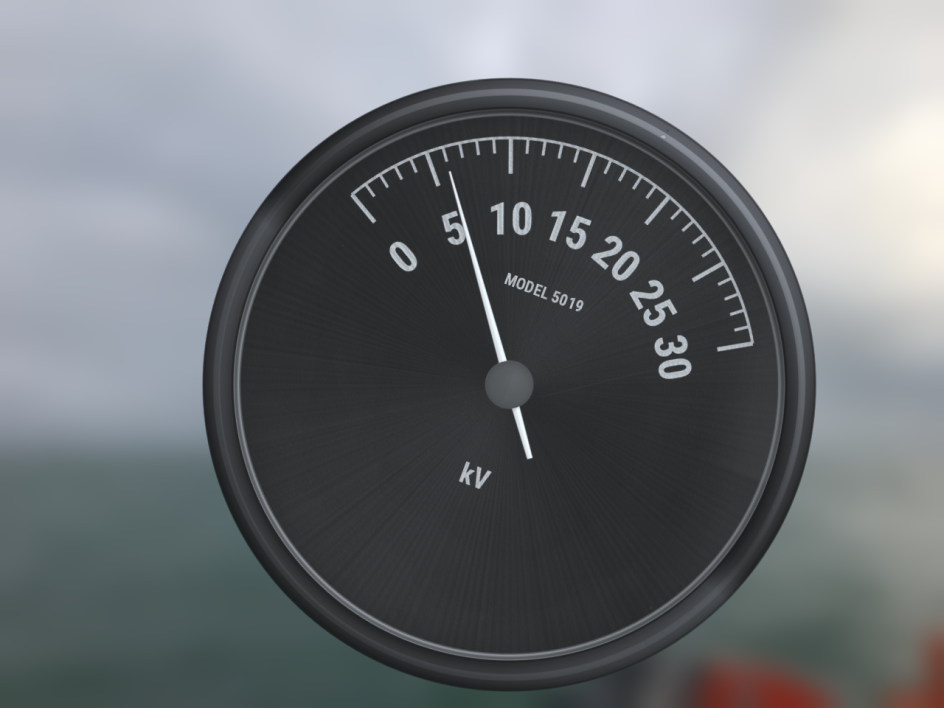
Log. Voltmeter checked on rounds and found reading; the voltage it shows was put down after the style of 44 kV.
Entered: 6 kV
